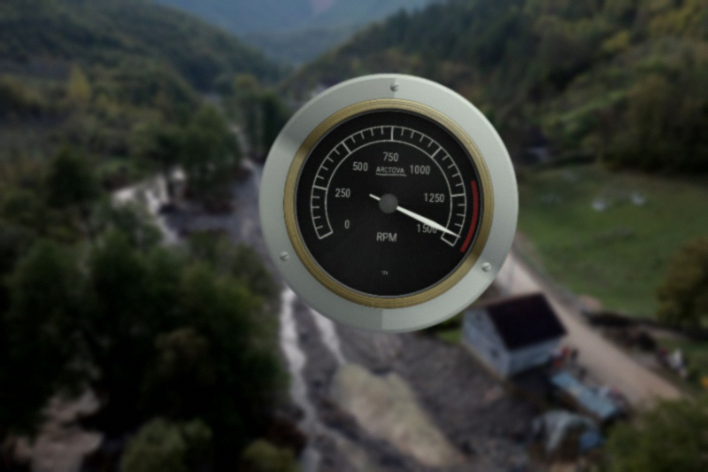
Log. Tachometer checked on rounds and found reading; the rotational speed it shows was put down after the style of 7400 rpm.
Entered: 1450 rpm
